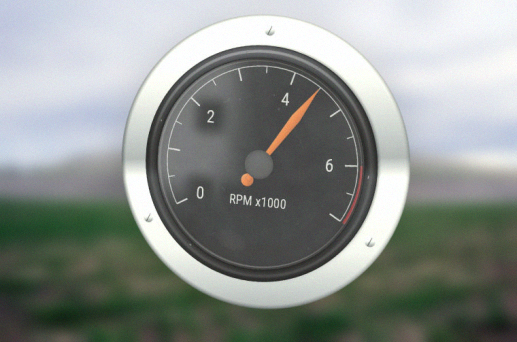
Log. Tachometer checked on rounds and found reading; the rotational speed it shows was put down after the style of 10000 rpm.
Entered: 4500 rpm
